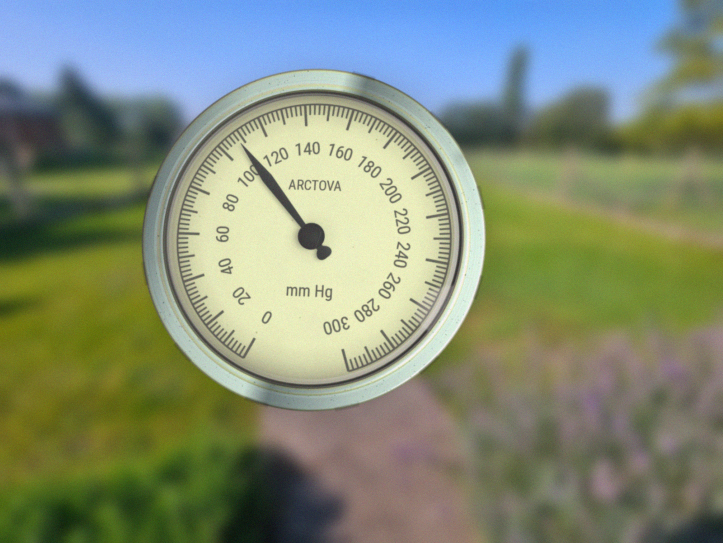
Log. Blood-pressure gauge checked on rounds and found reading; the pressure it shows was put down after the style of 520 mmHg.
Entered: 108 mmHg
